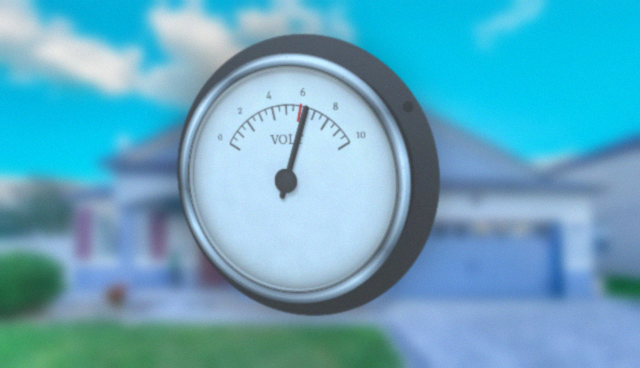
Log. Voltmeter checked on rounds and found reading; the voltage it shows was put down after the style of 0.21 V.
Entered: 6.5 V
